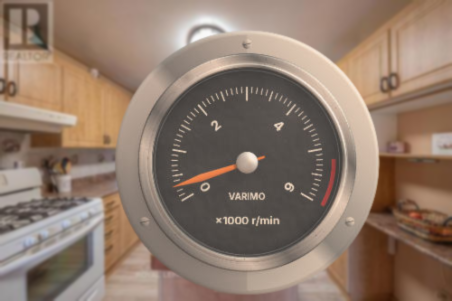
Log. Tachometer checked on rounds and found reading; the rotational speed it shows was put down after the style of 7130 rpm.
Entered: 300 rpm
